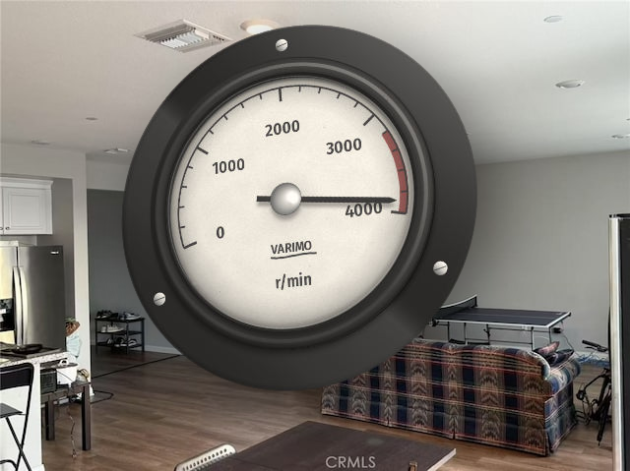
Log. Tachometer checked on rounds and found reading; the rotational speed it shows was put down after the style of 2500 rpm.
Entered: 3900 rpm
